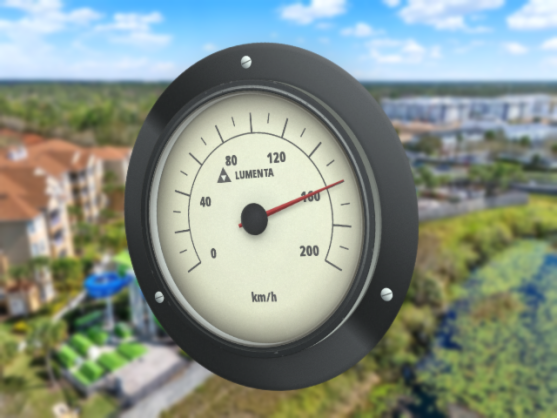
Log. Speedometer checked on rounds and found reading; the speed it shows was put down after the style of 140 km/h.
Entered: 160 km/h
